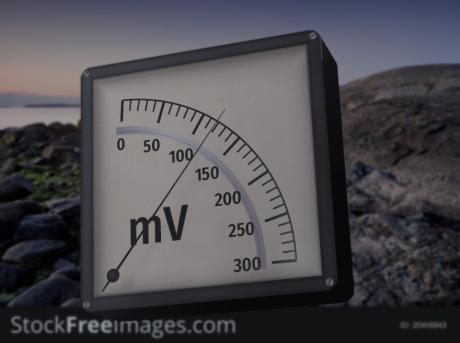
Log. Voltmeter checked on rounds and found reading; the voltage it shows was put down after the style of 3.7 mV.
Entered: 120 mV
